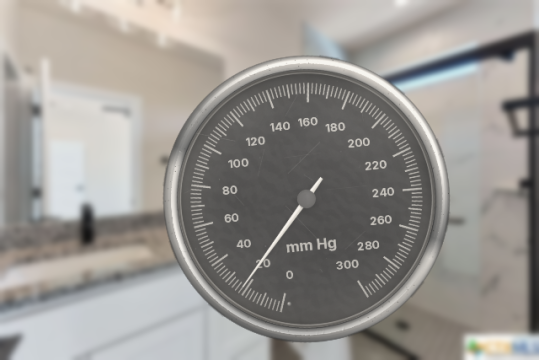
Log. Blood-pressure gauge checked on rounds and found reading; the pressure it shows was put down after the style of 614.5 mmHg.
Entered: 22 mmHg
